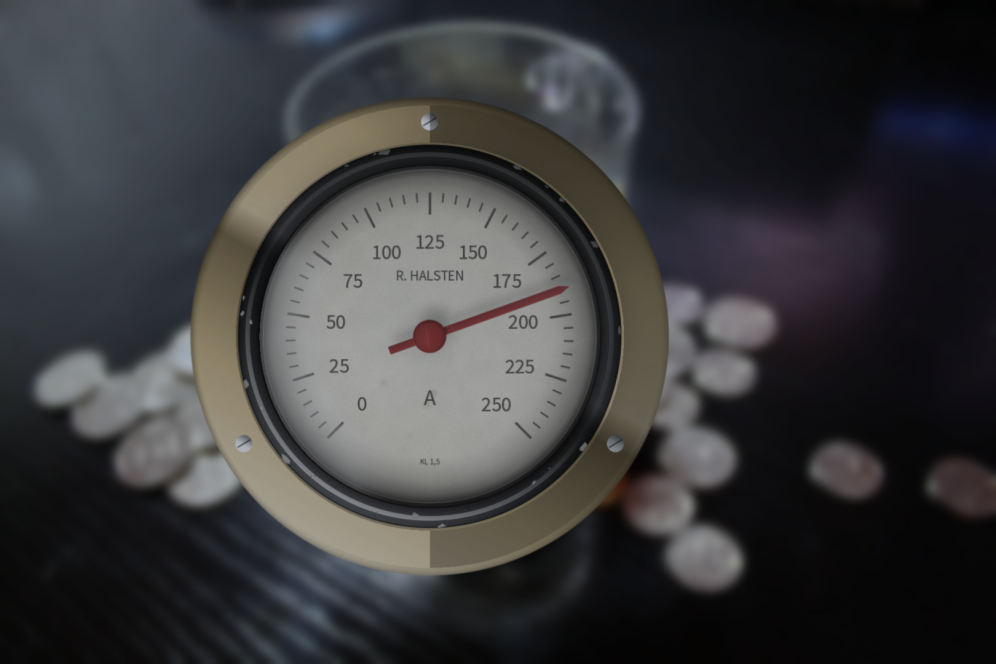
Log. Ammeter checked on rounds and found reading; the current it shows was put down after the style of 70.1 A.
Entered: 190 A
